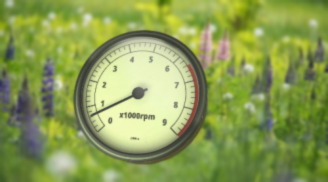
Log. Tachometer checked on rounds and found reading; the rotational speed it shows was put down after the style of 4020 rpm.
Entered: 600 rpm
